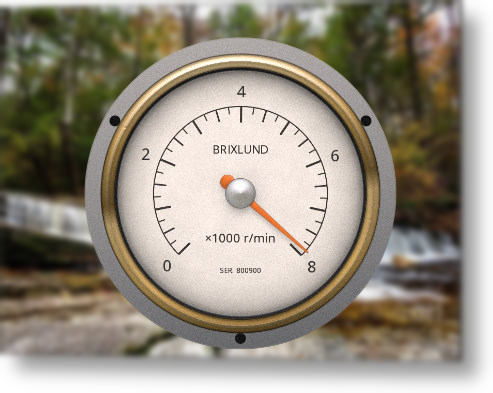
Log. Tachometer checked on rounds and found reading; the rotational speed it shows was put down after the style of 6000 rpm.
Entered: 7875 rpm
